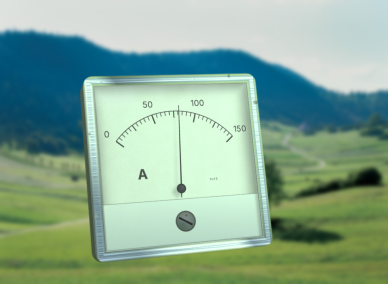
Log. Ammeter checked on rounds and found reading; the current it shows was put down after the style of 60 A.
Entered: 80 A
